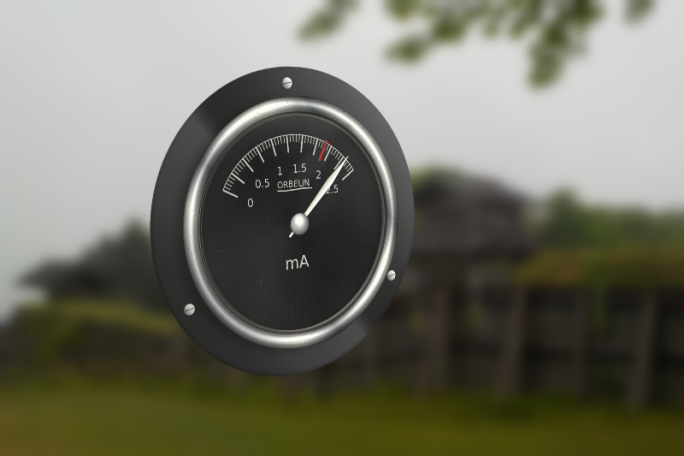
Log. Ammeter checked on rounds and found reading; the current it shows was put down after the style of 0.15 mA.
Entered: 2.25 mA
